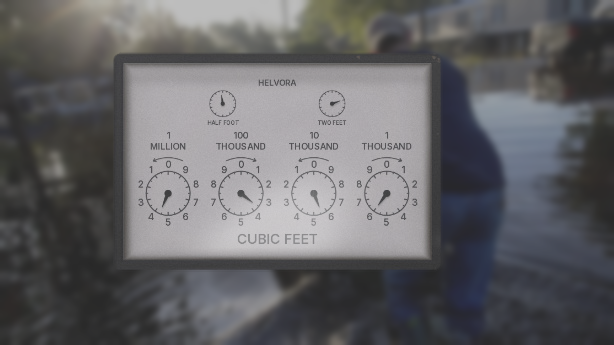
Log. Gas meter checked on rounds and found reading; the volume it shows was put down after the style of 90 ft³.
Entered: 435600 ft³
